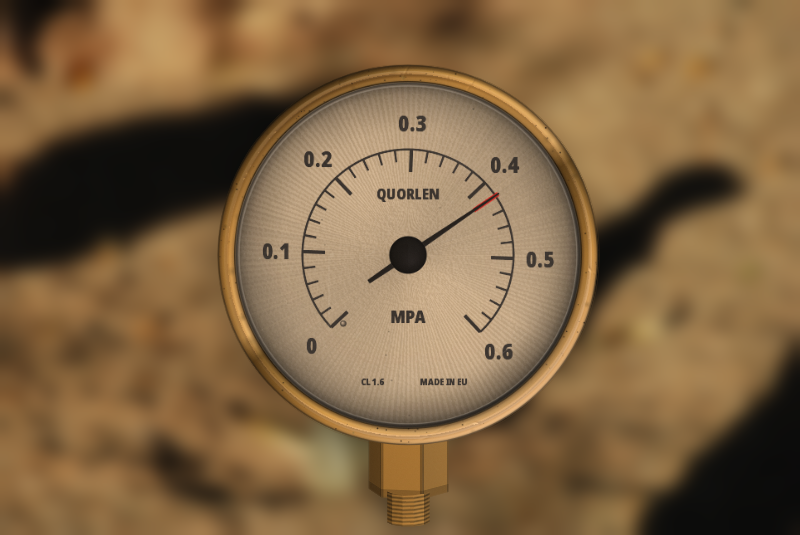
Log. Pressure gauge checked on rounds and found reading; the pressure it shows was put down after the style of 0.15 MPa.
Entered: 0.42 MPa
